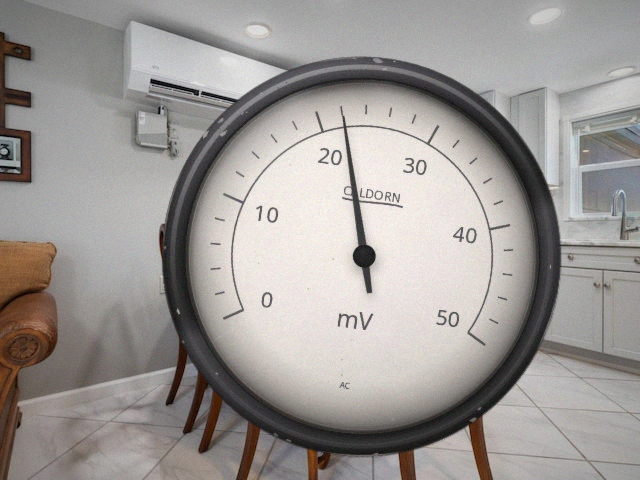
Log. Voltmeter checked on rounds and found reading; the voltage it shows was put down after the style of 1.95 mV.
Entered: 22 mV
